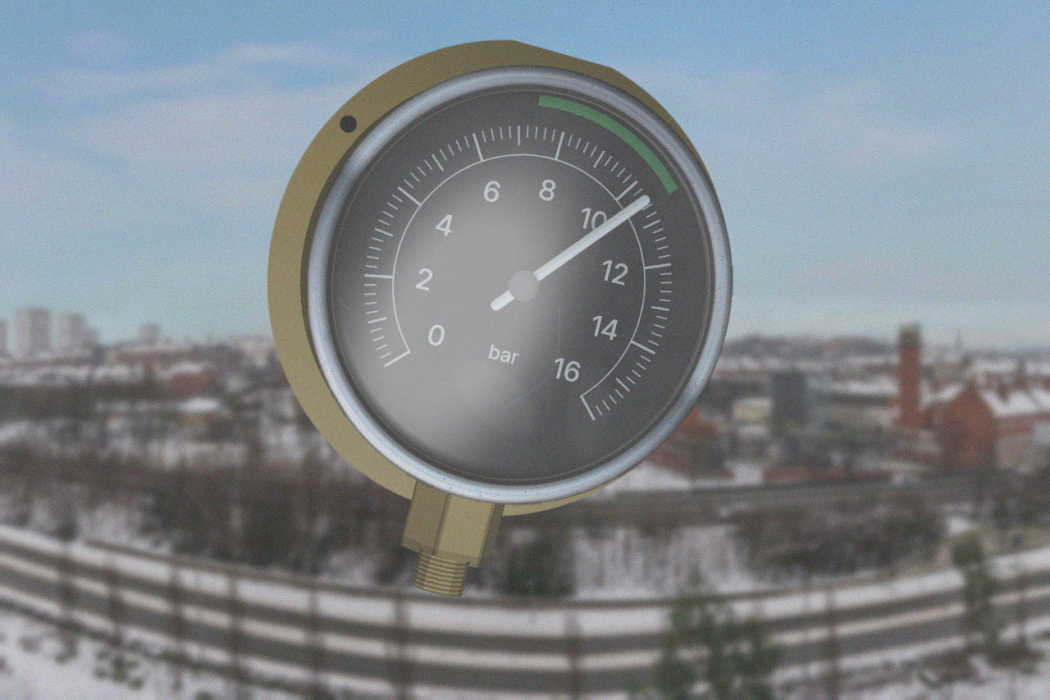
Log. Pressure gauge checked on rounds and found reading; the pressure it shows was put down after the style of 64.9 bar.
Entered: 10.4 bar
